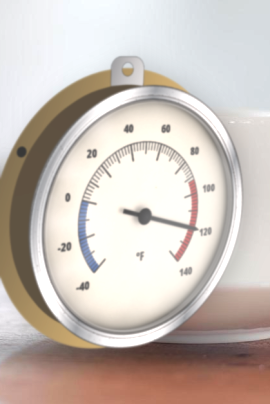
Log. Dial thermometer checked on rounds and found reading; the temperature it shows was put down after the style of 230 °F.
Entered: 120 °F
